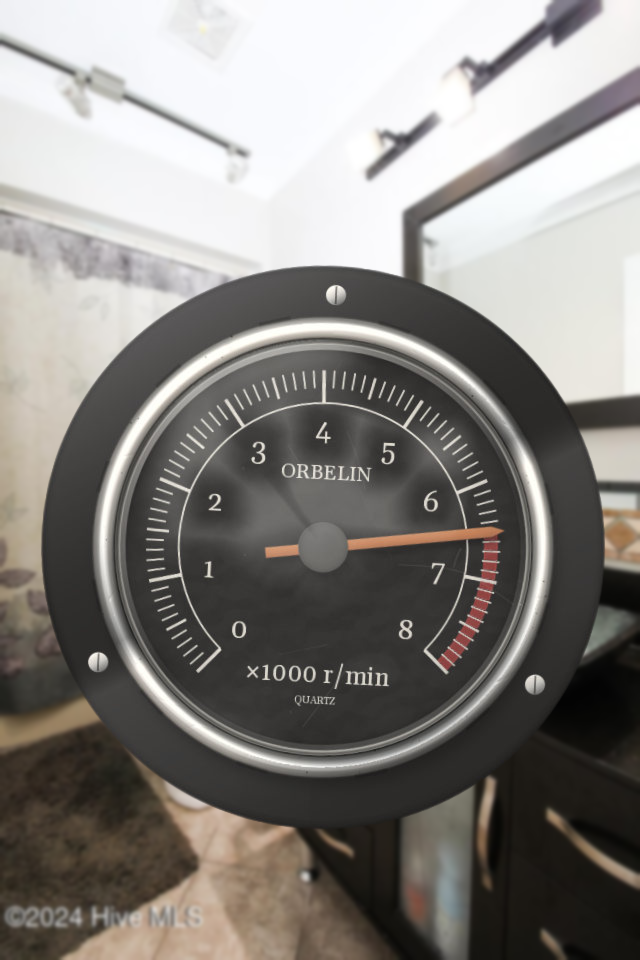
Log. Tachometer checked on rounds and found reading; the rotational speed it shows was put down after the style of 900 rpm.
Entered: 6500 rpm
